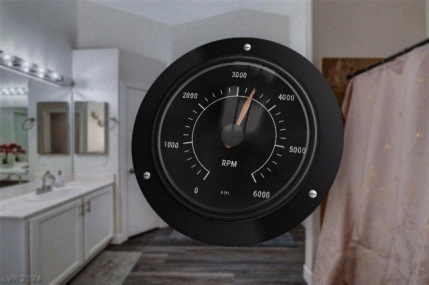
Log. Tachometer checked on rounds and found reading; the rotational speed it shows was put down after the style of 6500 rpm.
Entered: 3400 rpm
